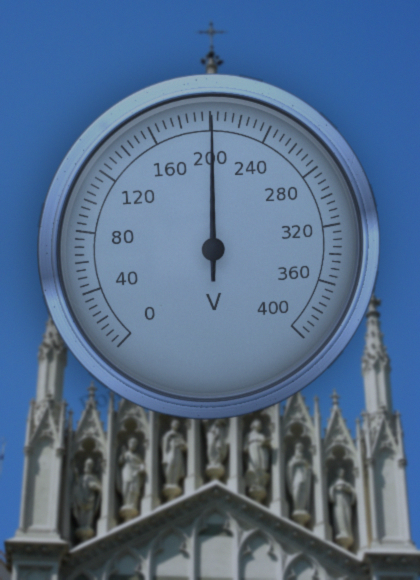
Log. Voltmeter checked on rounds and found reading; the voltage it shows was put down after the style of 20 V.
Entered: 200 V
